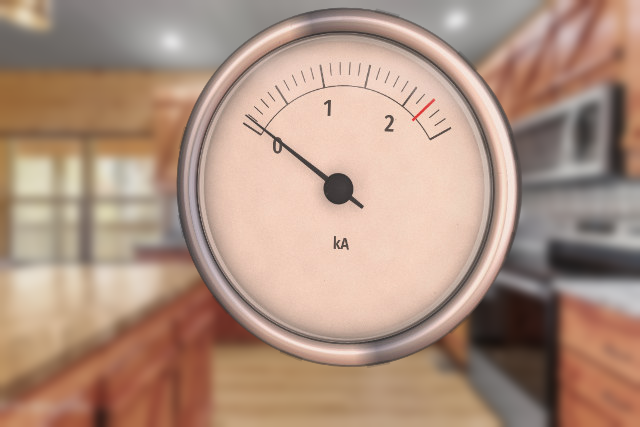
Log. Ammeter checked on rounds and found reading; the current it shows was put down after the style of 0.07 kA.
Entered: 0.1 kA
